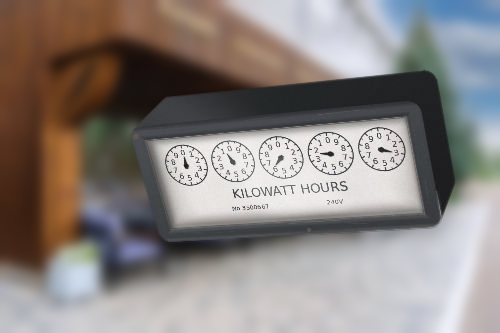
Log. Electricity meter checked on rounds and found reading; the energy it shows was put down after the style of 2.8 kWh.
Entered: 623 kWh
